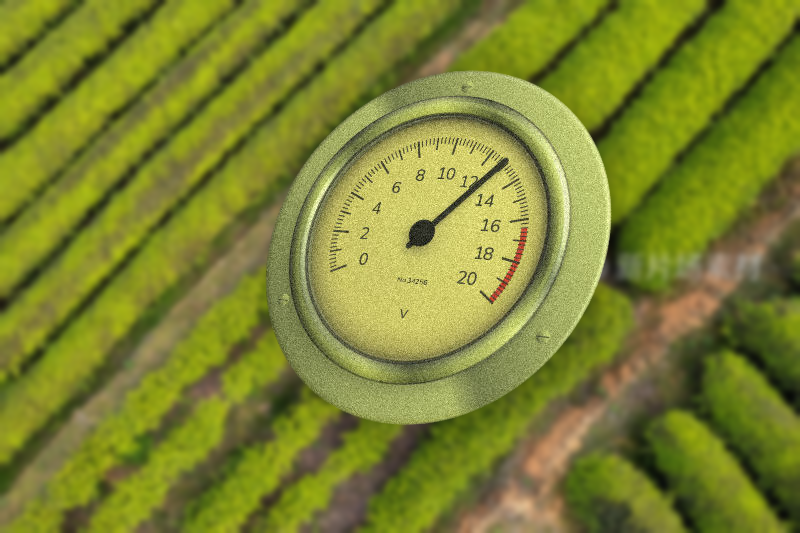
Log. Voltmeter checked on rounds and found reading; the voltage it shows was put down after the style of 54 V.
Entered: 13 V
